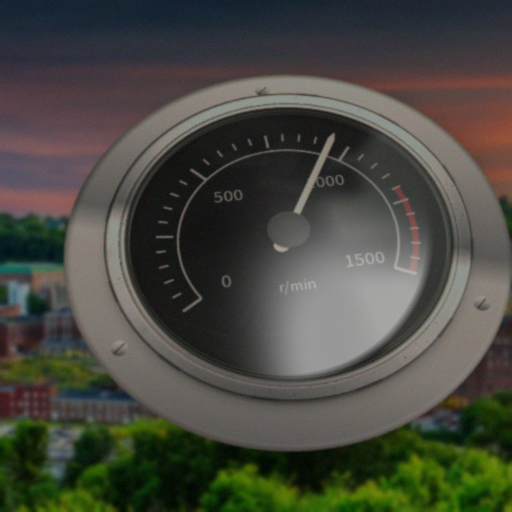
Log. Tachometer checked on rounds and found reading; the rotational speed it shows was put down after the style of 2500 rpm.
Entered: 950 rpm
